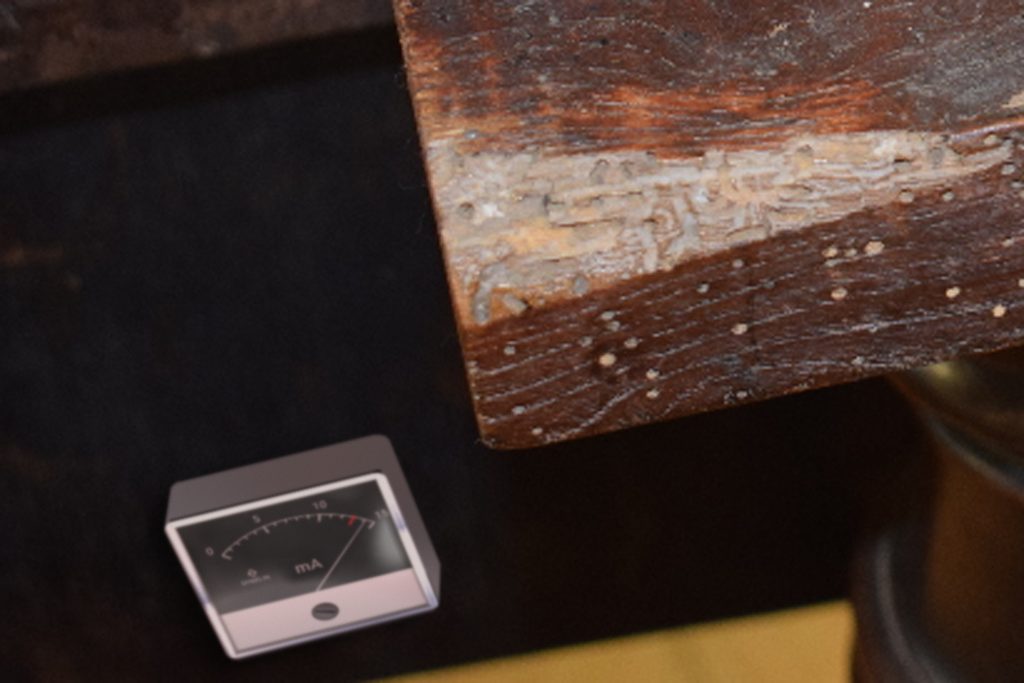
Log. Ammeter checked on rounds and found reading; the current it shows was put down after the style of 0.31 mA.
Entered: 14 mA
